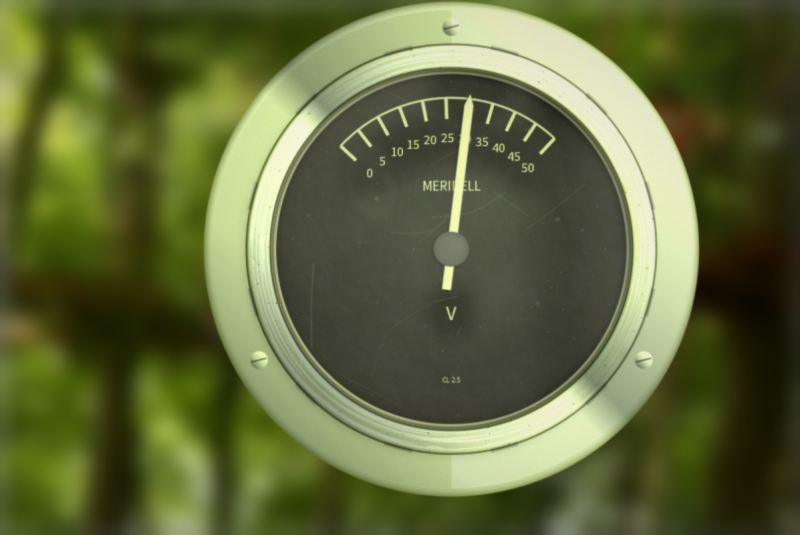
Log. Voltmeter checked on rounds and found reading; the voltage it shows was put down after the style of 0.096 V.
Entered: 30 V
